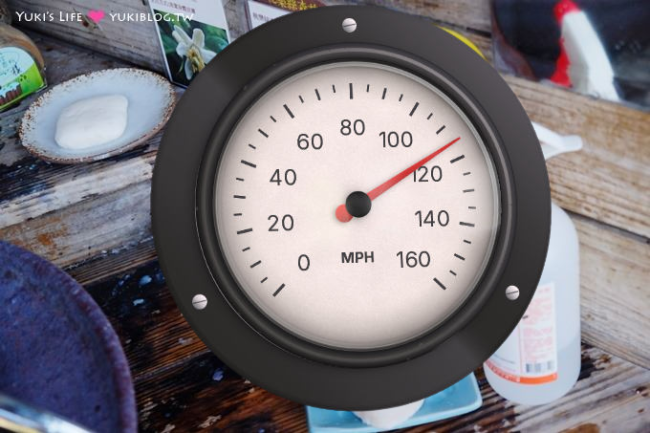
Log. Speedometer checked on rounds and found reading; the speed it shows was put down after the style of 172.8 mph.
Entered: 115 mph
